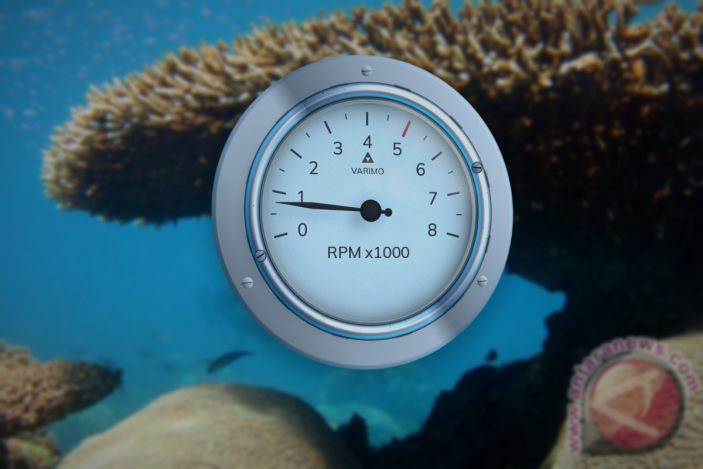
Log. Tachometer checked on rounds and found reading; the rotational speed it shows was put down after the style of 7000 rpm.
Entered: 750 rpm
